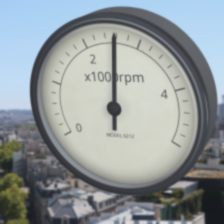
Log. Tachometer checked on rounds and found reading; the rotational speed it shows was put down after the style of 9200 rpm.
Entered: 2600 rpm
